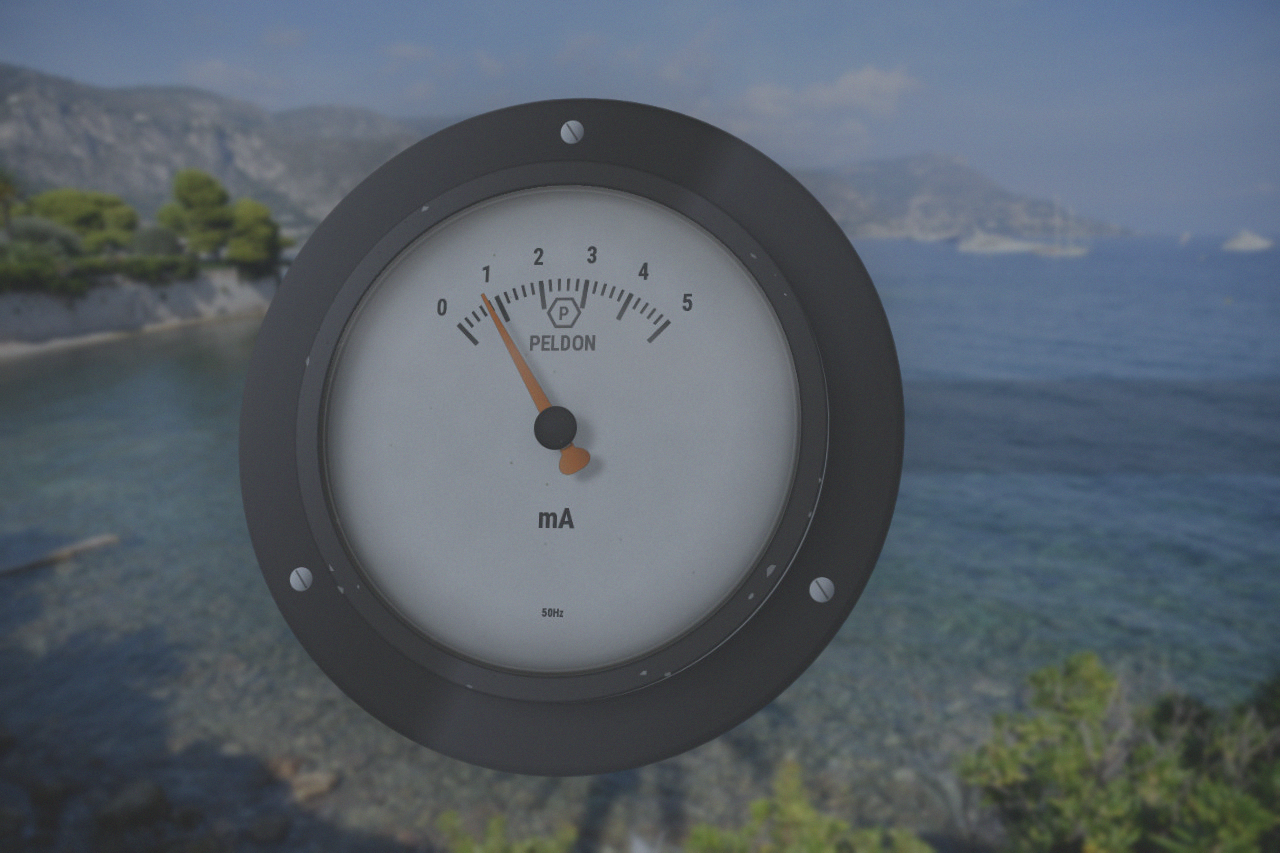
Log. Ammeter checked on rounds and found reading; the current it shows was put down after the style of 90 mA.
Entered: 0.8 mA
